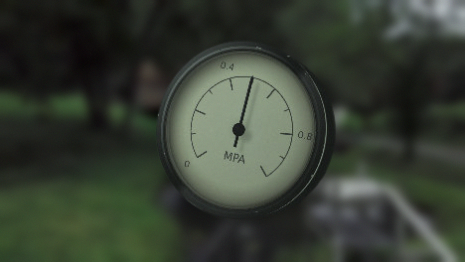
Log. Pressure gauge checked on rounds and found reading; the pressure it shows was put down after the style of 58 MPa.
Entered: 0.5 MPa
